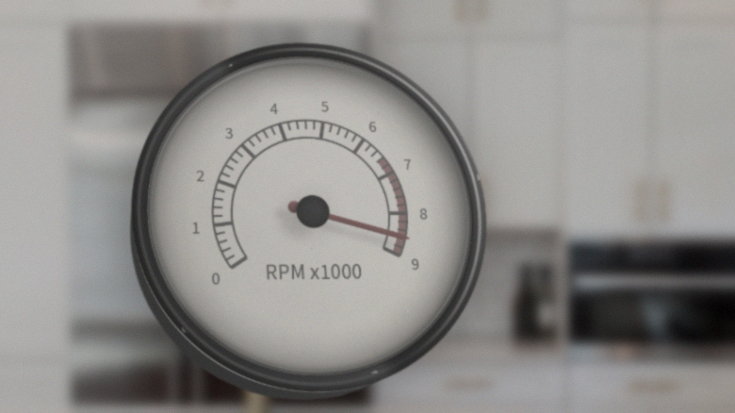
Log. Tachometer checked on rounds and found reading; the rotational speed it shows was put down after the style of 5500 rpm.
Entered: 8600 rpm
